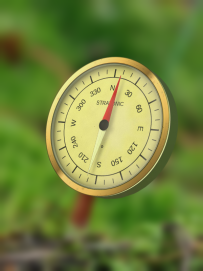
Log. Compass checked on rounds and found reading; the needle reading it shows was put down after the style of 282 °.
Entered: 10 °
